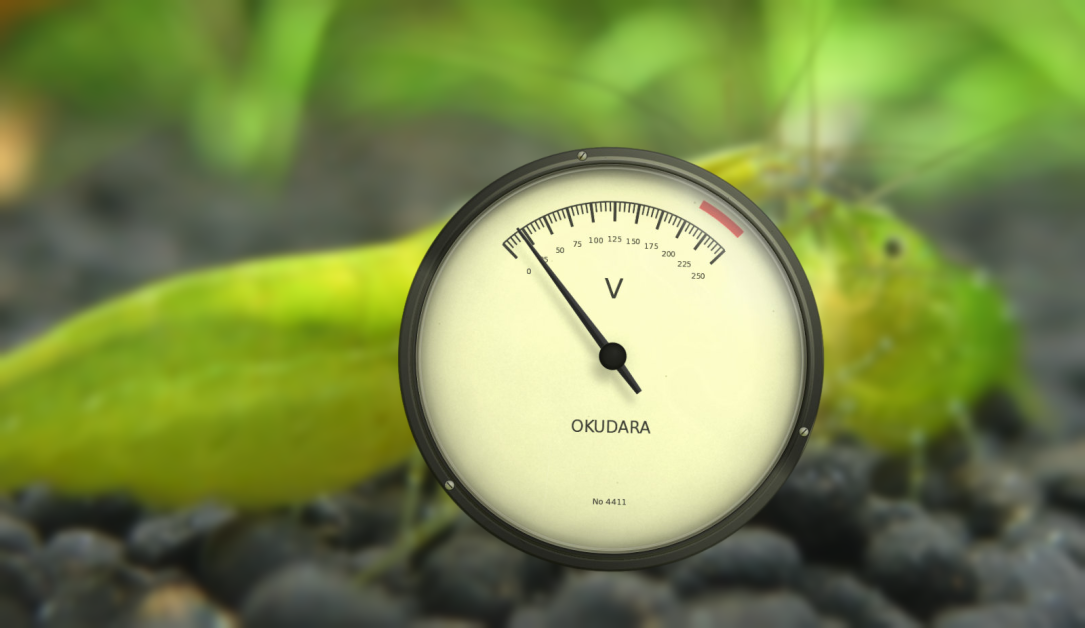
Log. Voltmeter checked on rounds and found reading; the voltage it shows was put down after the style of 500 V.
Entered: 20 V
